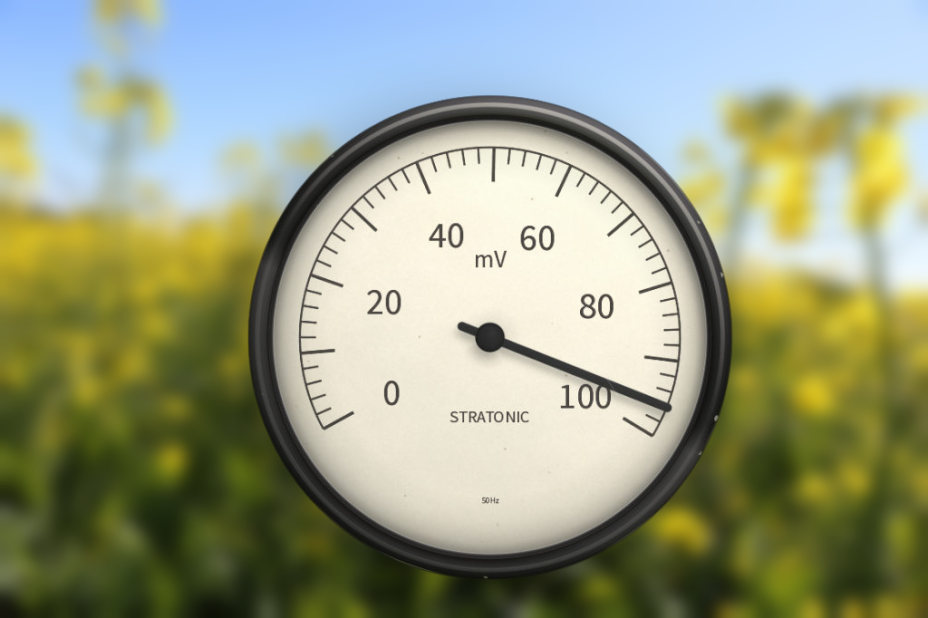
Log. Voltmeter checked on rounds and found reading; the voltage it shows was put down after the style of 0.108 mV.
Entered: 96 mV
